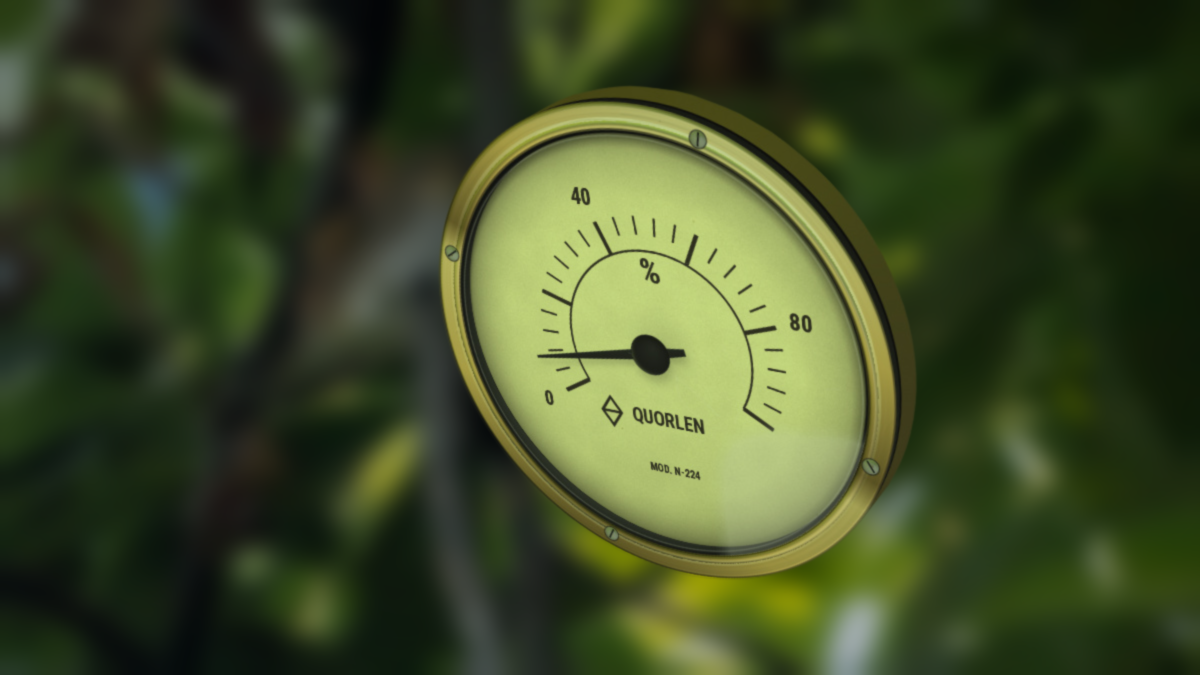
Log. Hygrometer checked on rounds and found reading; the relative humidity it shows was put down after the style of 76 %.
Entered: 8 %
